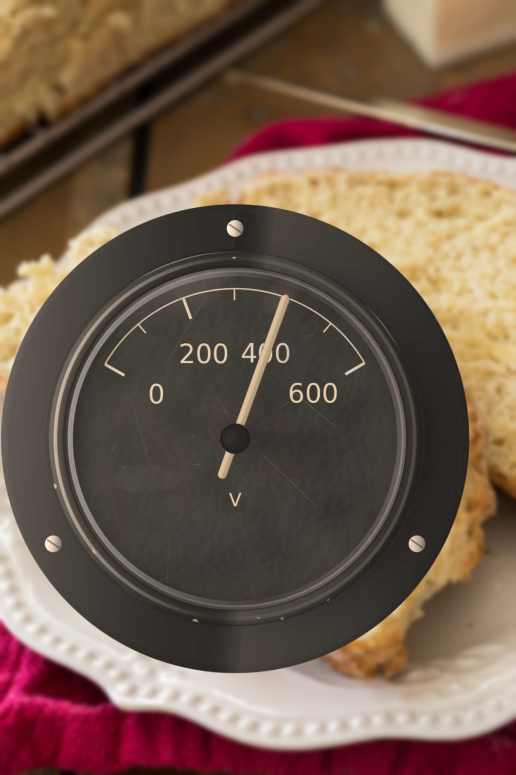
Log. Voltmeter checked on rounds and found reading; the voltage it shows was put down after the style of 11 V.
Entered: 400 V
